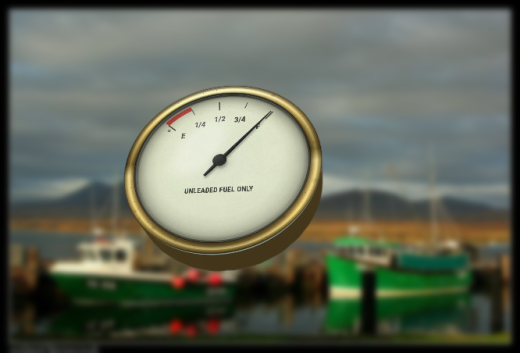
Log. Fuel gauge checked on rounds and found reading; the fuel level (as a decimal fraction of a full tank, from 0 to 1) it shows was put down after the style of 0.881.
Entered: 1
